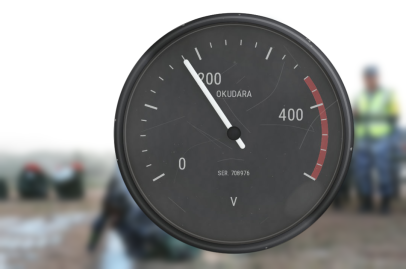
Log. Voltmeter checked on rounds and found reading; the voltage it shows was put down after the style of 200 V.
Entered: 180 V
